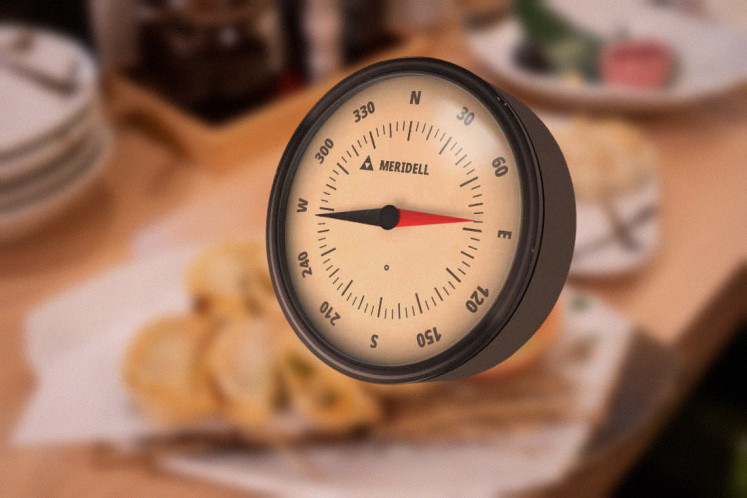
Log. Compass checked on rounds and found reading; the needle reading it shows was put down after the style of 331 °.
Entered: 85 °
